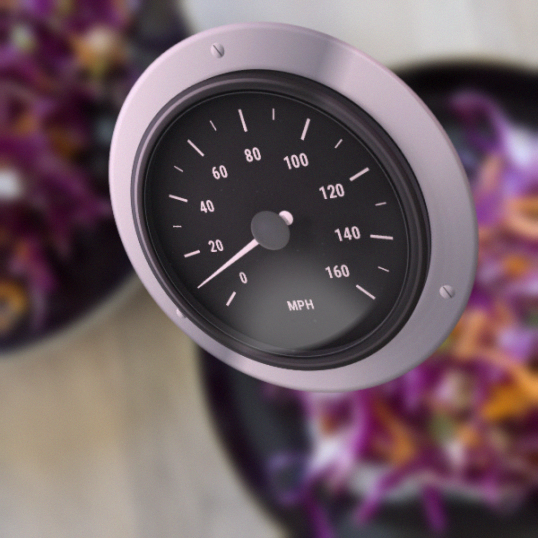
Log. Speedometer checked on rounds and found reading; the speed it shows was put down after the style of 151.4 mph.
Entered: 10 mph
